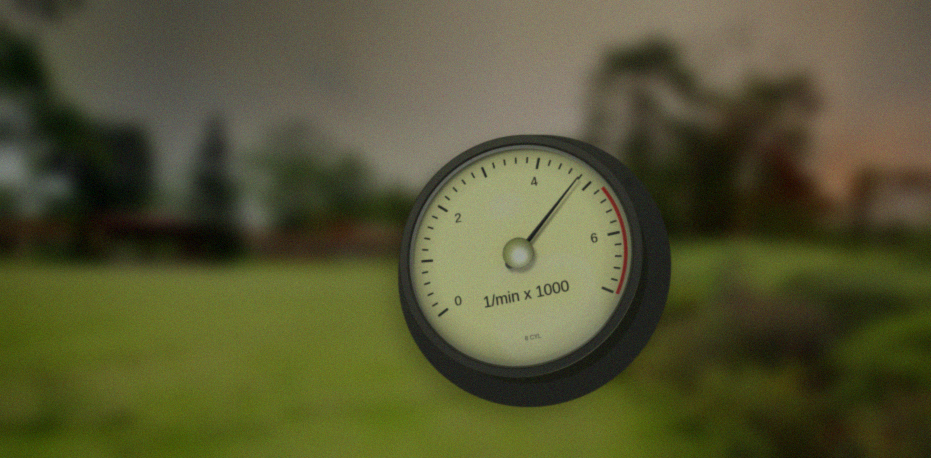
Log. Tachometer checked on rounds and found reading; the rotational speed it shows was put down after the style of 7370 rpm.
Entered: 4800 rpm
